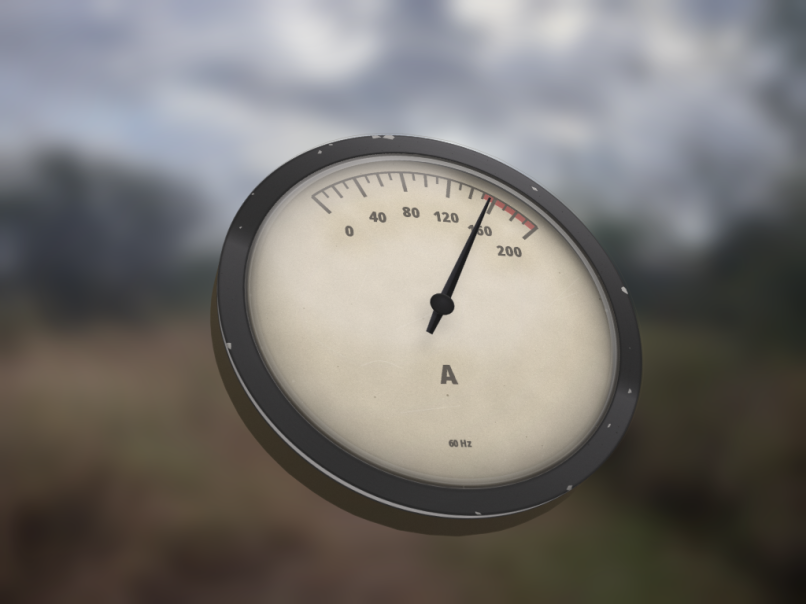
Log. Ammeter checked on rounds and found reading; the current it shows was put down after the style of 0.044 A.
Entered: 155 A
